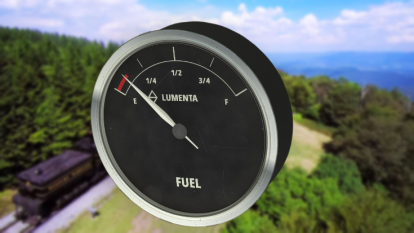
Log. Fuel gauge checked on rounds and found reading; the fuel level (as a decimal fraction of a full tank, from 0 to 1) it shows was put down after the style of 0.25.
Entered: 0.125
